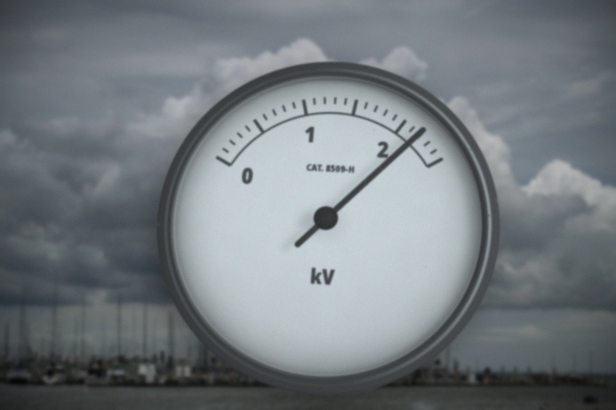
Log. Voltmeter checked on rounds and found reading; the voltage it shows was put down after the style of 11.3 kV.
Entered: 2.2 kV
